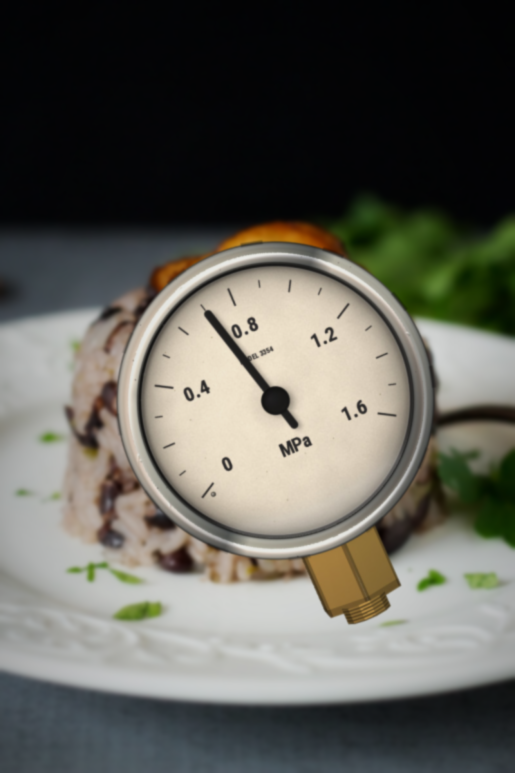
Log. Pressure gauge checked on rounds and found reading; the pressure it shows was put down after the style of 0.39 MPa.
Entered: 0.7 MPa
